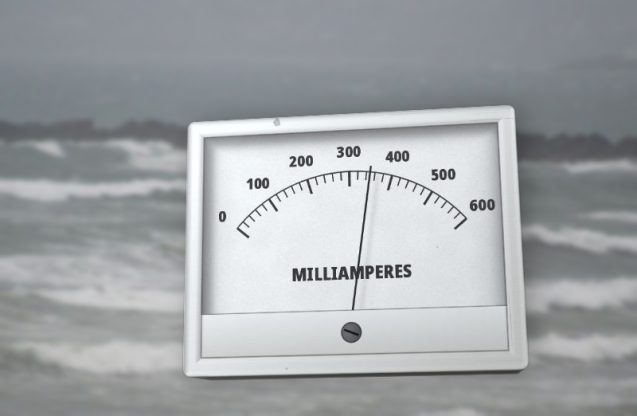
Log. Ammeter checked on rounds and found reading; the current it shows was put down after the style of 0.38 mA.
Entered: 350 mA
